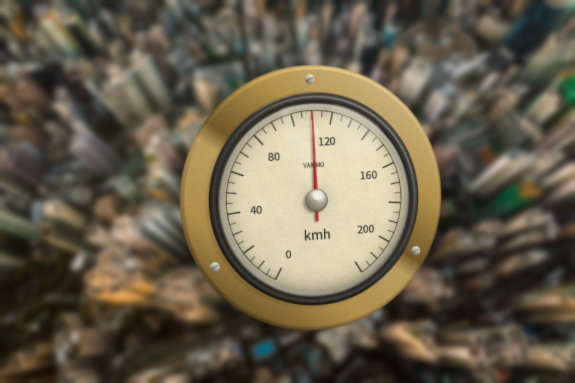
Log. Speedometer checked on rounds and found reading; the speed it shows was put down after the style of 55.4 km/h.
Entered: 110 km/h
